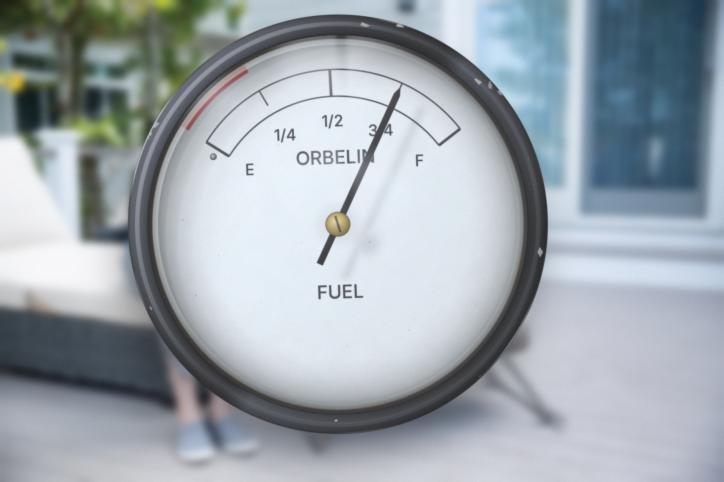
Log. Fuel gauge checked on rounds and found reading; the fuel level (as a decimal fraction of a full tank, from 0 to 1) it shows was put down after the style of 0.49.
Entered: 0.75
